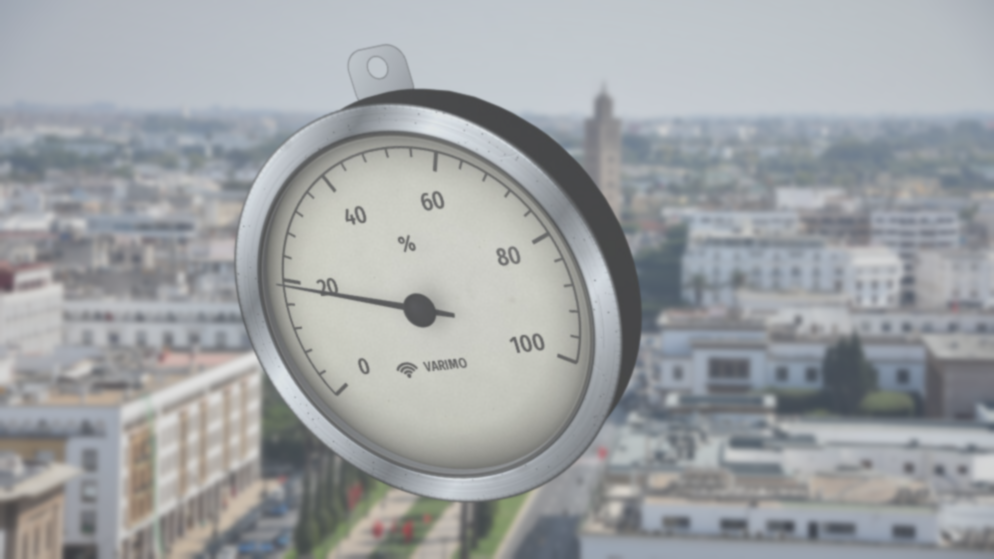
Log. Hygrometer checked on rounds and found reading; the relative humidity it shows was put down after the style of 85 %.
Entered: 20 %
